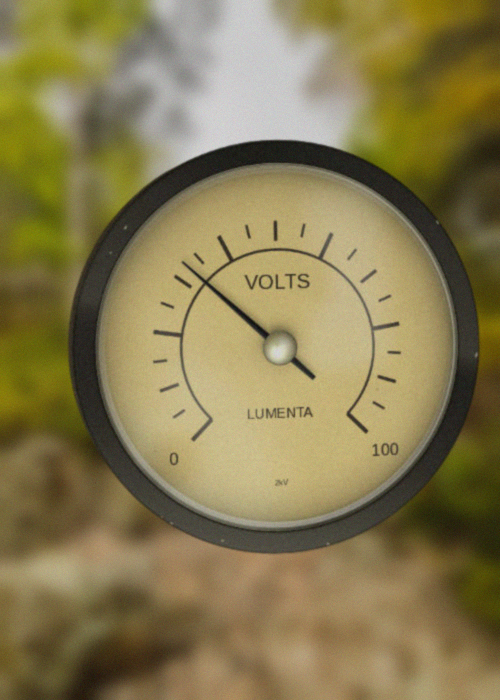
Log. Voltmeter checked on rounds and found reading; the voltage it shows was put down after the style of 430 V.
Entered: 32.5 V
